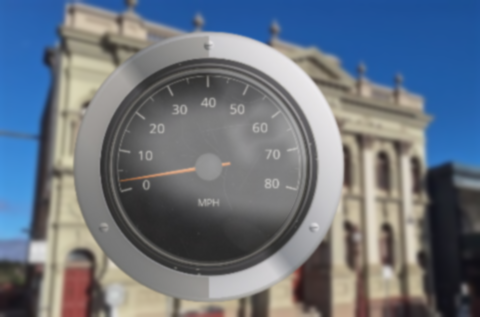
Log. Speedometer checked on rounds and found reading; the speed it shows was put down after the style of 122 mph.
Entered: 2.5 mph
